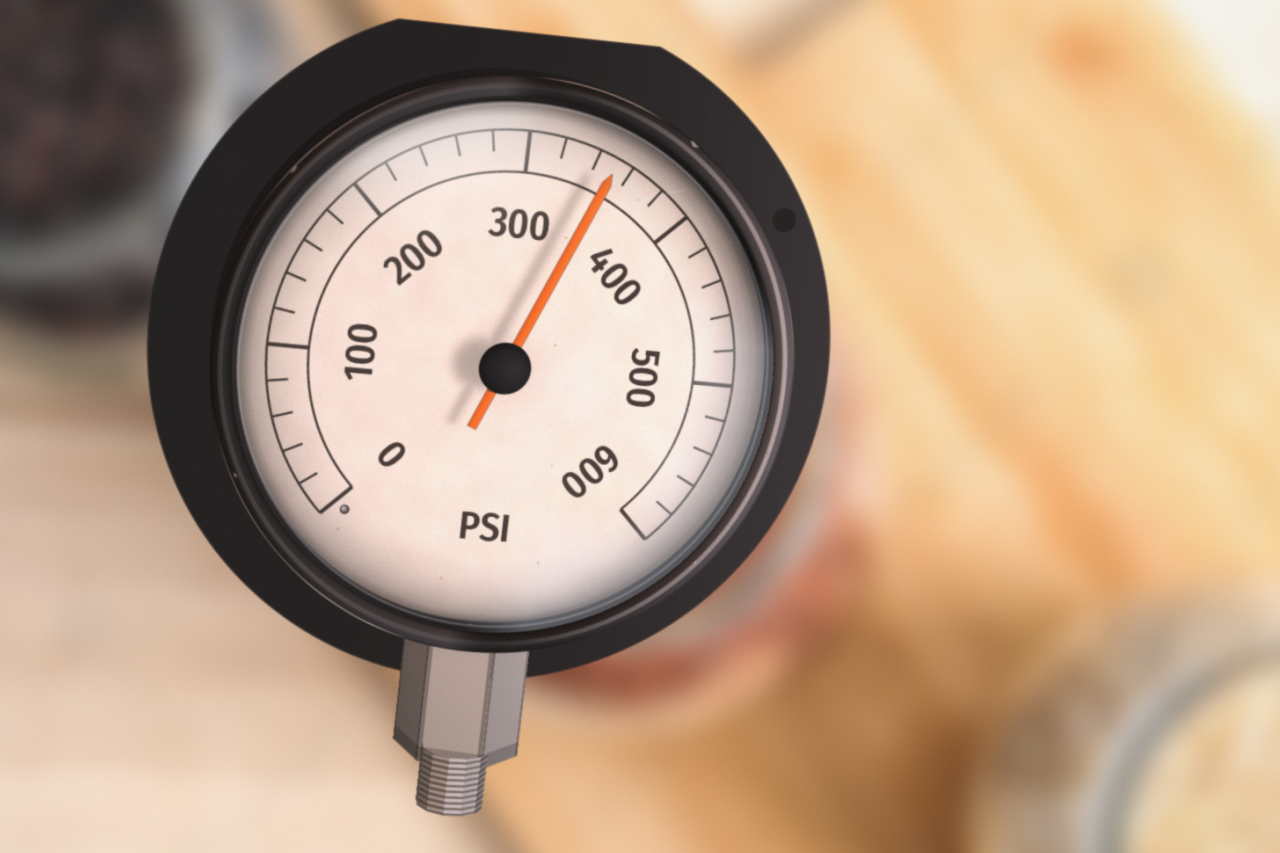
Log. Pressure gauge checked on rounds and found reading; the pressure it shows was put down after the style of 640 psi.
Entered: 350 psi
